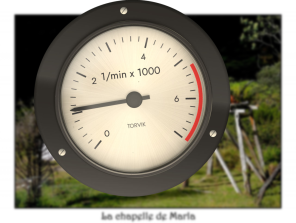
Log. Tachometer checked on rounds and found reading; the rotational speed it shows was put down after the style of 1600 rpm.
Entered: 1100 rpm
